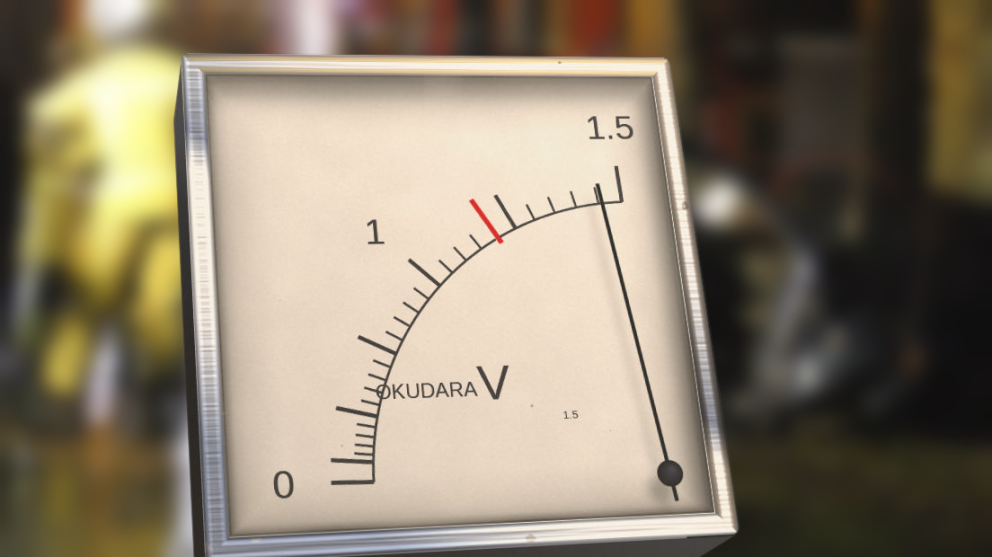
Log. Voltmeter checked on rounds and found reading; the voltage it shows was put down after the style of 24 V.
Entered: 1.45 V
